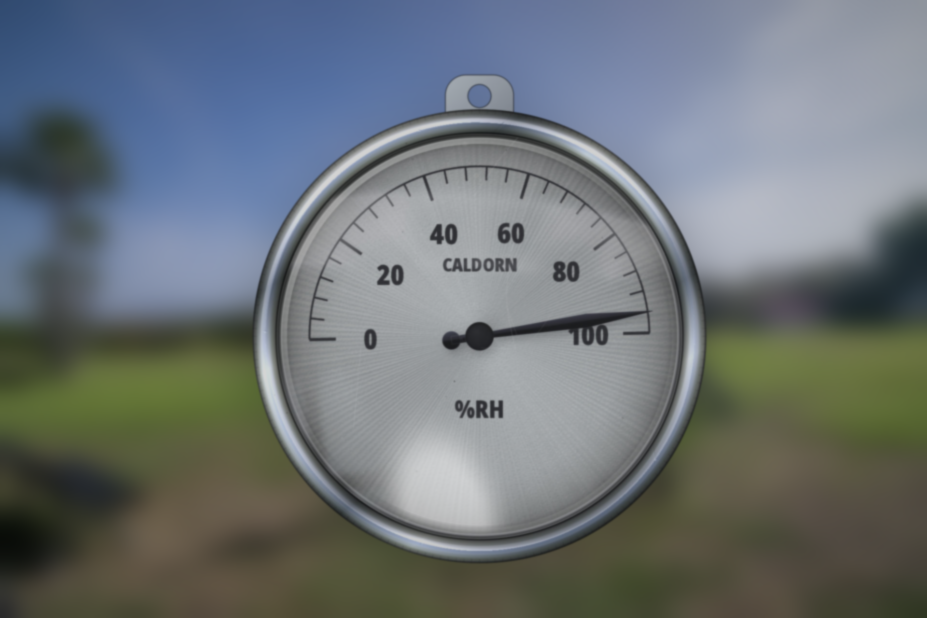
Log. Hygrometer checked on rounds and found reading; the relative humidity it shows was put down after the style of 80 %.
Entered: 96 %
